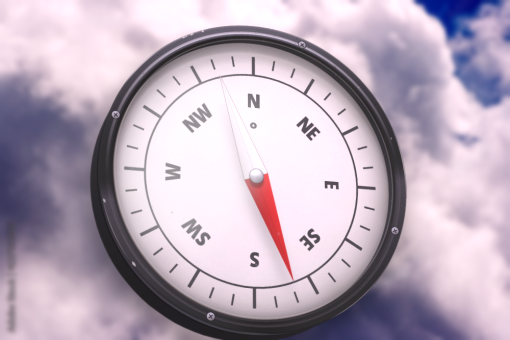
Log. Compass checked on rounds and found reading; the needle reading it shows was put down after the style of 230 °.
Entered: 160 °
